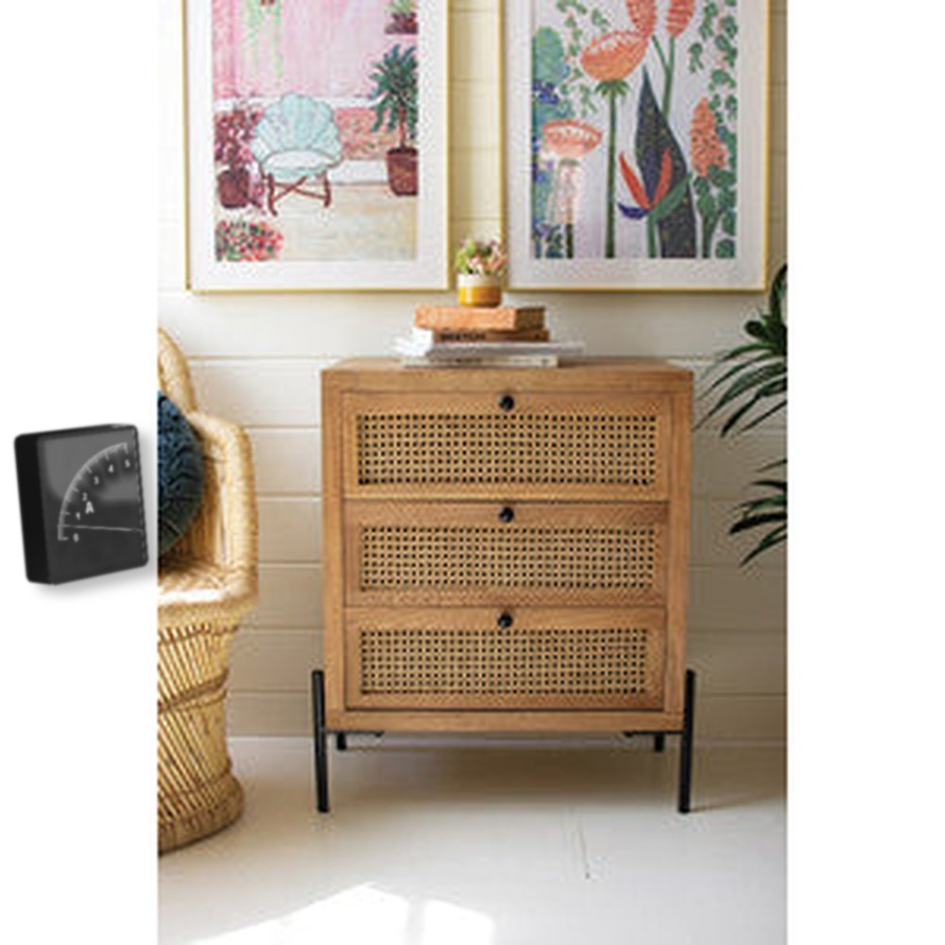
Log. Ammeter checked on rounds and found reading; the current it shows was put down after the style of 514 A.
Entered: 0.5 A
